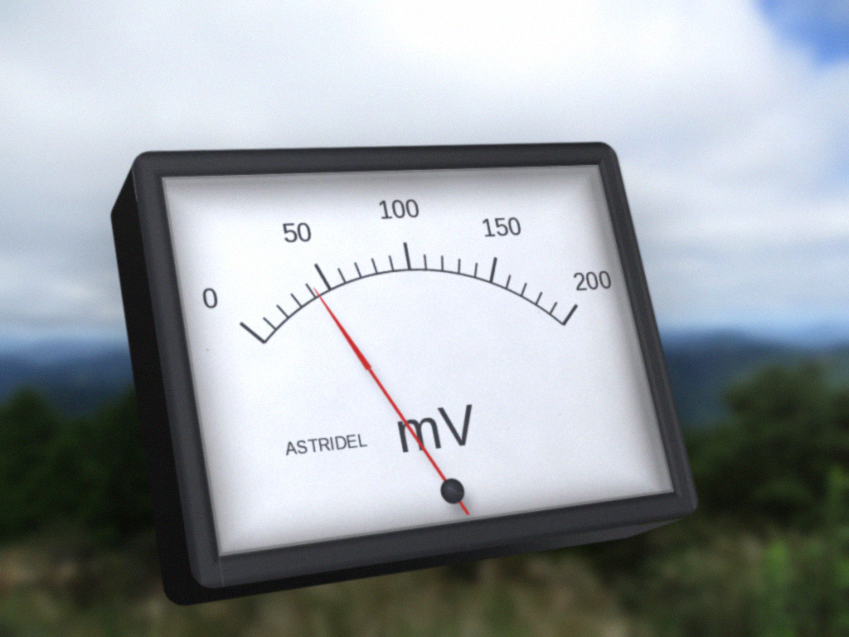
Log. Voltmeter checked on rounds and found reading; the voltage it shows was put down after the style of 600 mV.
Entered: 40 mV
